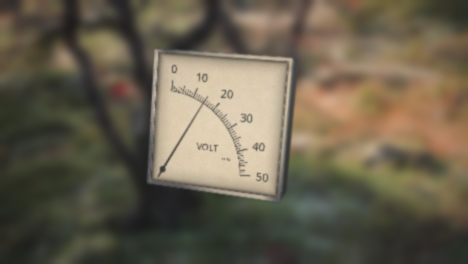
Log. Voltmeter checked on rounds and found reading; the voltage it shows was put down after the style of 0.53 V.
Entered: 15 V
